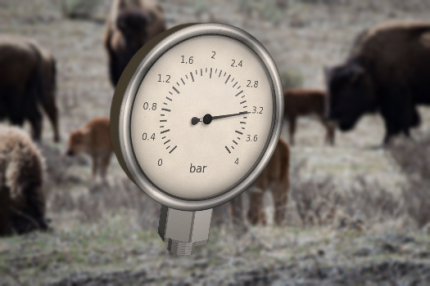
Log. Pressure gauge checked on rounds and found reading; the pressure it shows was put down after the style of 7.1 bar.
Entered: 3.2 bar
